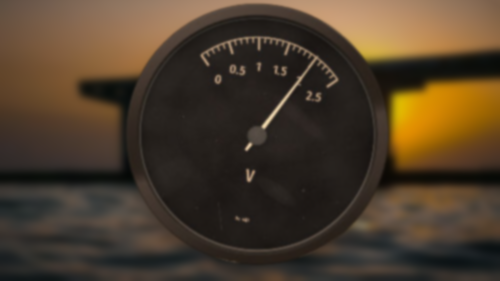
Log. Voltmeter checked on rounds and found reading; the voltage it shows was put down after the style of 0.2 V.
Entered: 2 V
